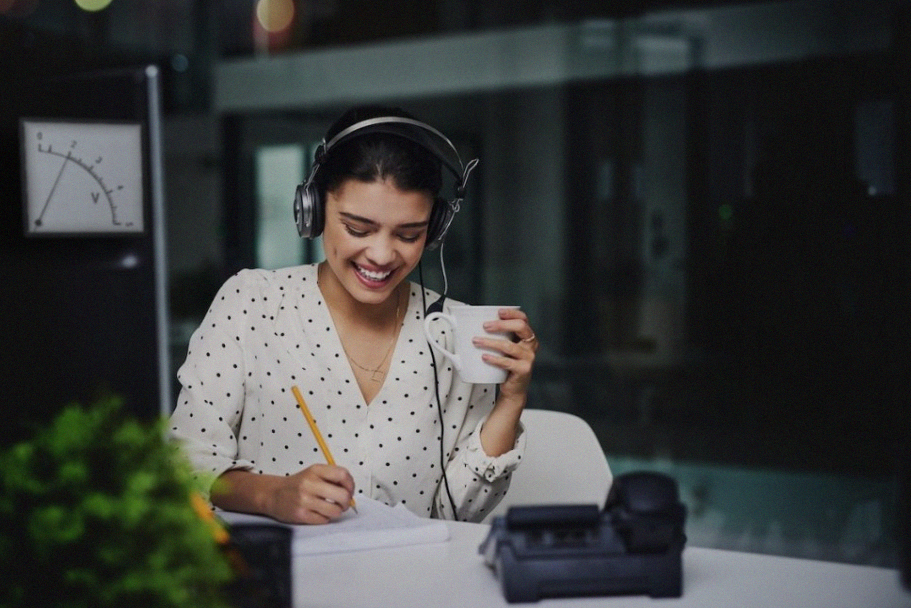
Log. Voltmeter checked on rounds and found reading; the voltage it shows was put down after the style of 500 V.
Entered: 2 V
